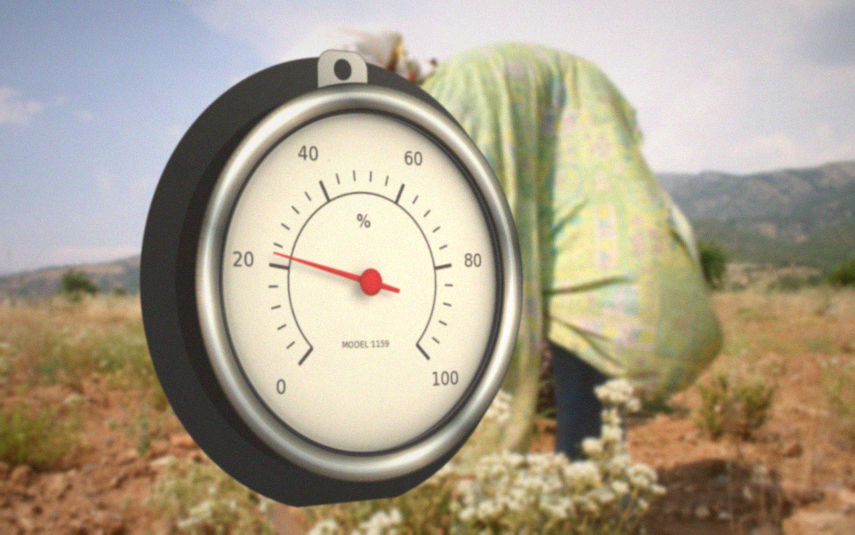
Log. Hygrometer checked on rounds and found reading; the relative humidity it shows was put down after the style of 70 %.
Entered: 22 %
